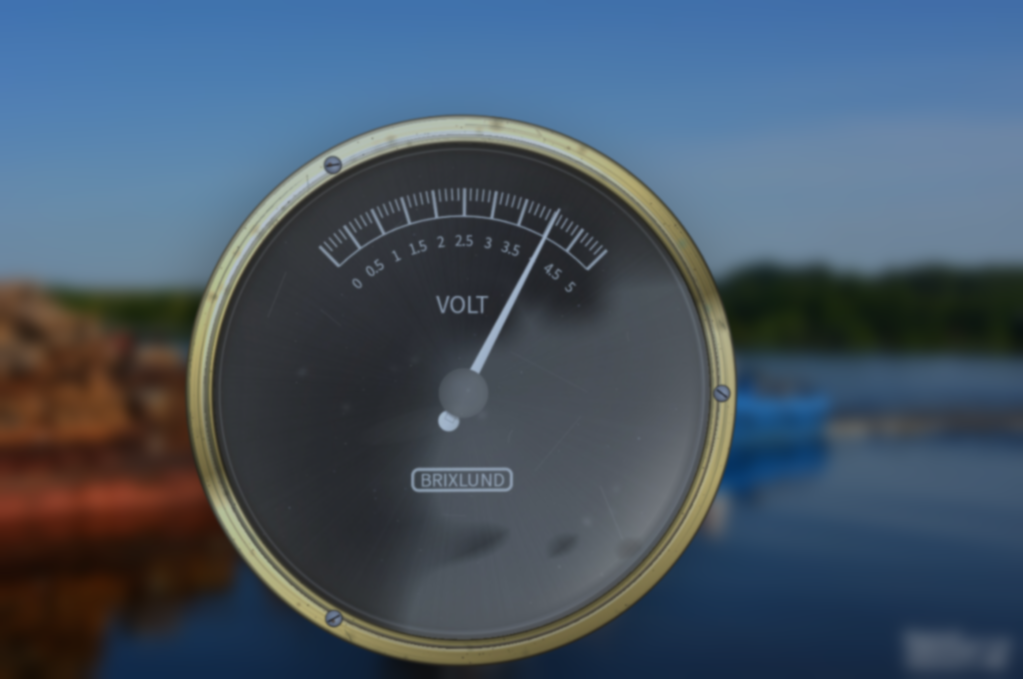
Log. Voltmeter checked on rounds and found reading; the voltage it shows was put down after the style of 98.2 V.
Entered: 4 V
